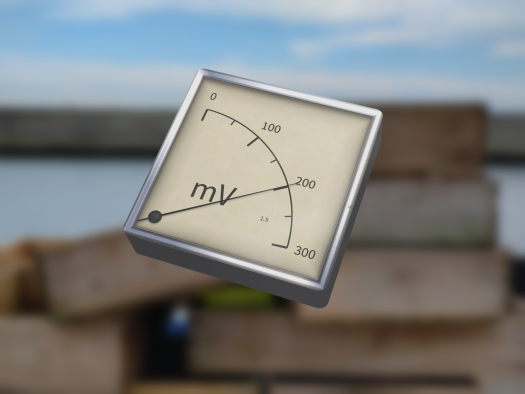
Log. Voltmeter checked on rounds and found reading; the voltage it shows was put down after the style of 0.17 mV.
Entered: 200 mV
